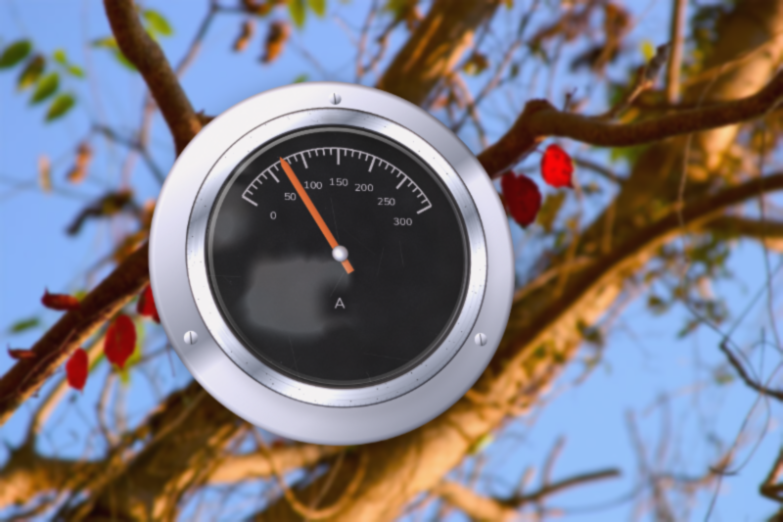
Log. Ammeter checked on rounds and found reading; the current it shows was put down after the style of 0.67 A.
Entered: 70 A
